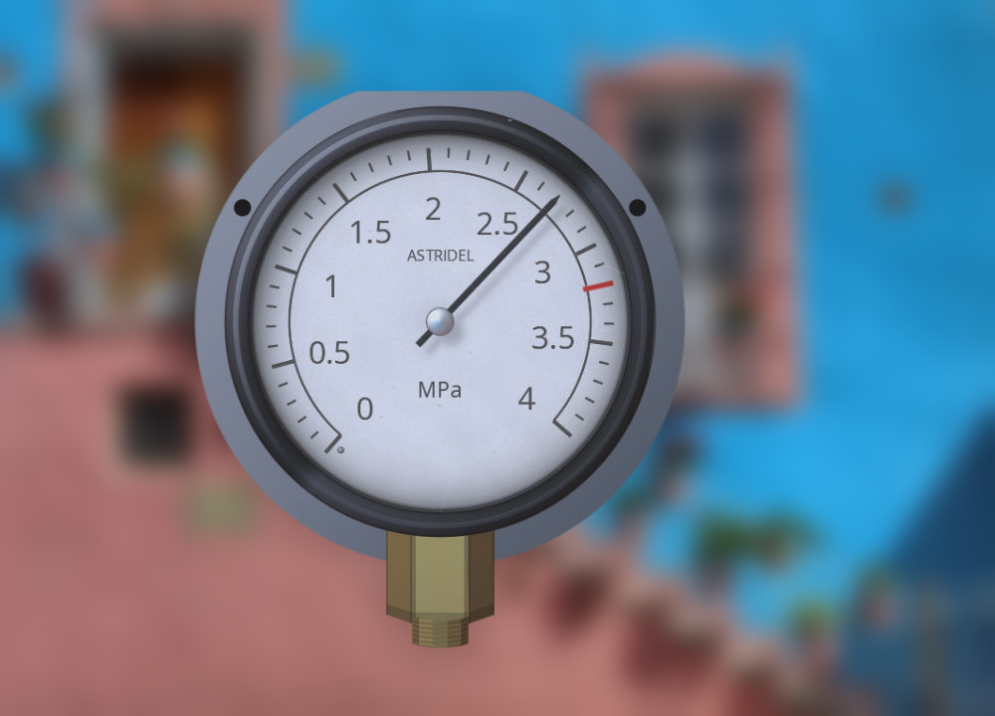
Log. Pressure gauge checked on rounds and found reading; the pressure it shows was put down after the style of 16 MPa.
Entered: 2.7 MPa
